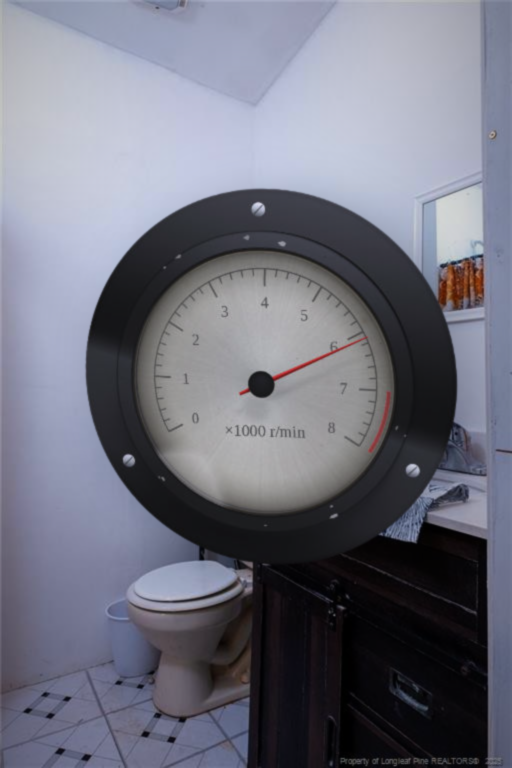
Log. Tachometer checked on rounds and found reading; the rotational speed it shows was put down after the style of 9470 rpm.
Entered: 6100 rpm
